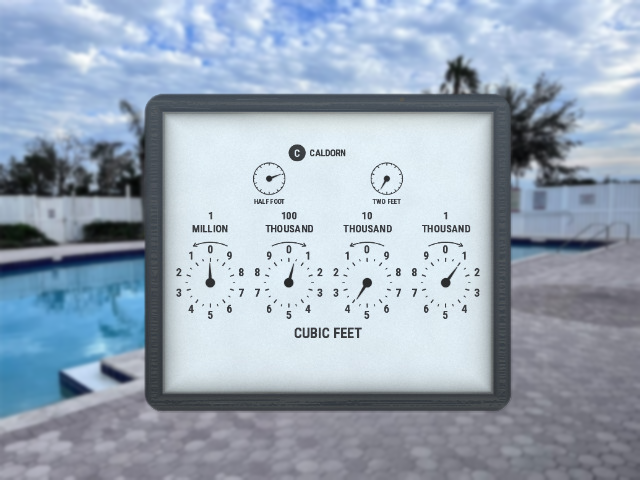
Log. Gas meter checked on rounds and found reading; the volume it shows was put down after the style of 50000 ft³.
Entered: 4100 ft³
